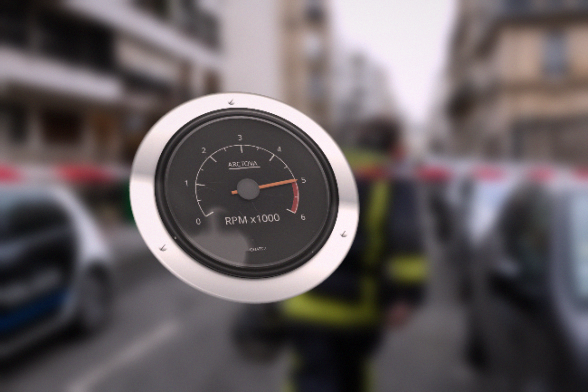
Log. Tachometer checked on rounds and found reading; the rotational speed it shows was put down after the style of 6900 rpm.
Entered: 5000 rpm
